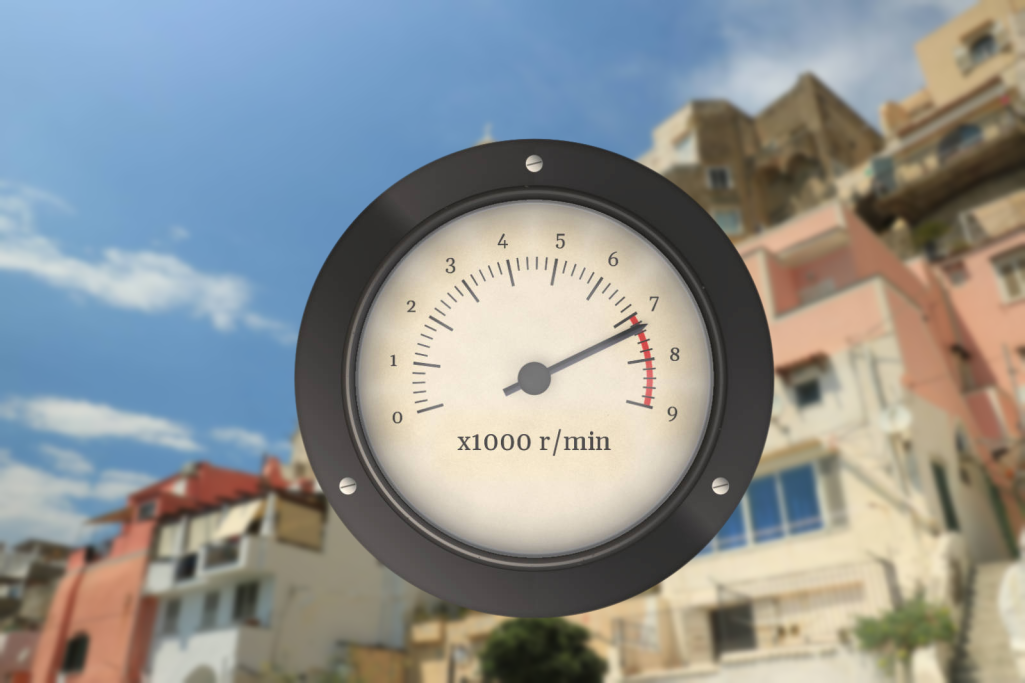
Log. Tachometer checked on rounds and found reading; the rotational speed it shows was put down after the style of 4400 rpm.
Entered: 7300 rpm
